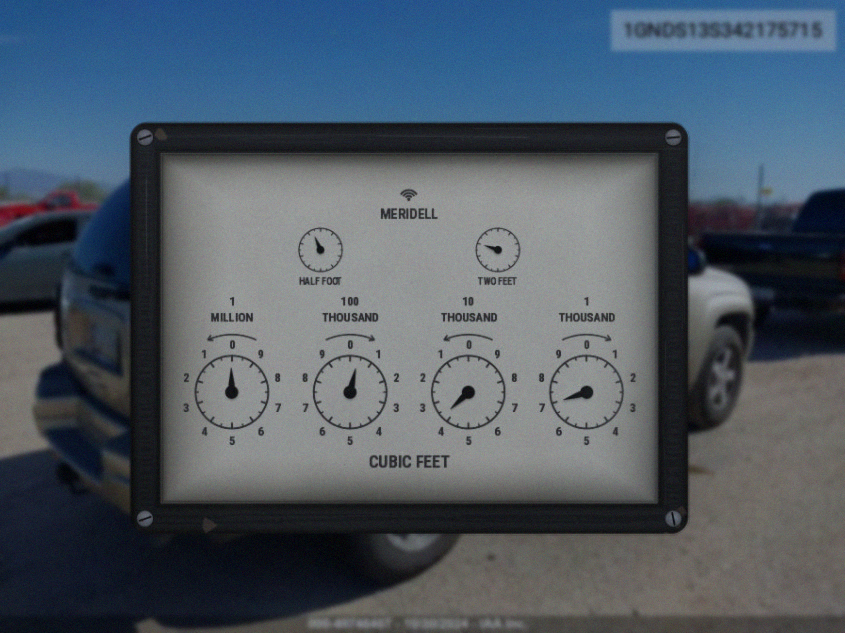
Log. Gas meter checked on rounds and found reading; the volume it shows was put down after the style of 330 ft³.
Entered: 3700 ft³
